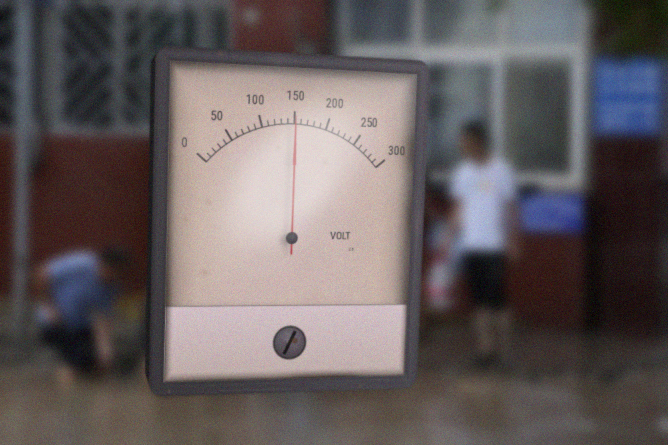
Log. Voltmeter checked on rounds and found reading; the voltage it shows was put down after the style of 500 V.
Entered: 150 V
